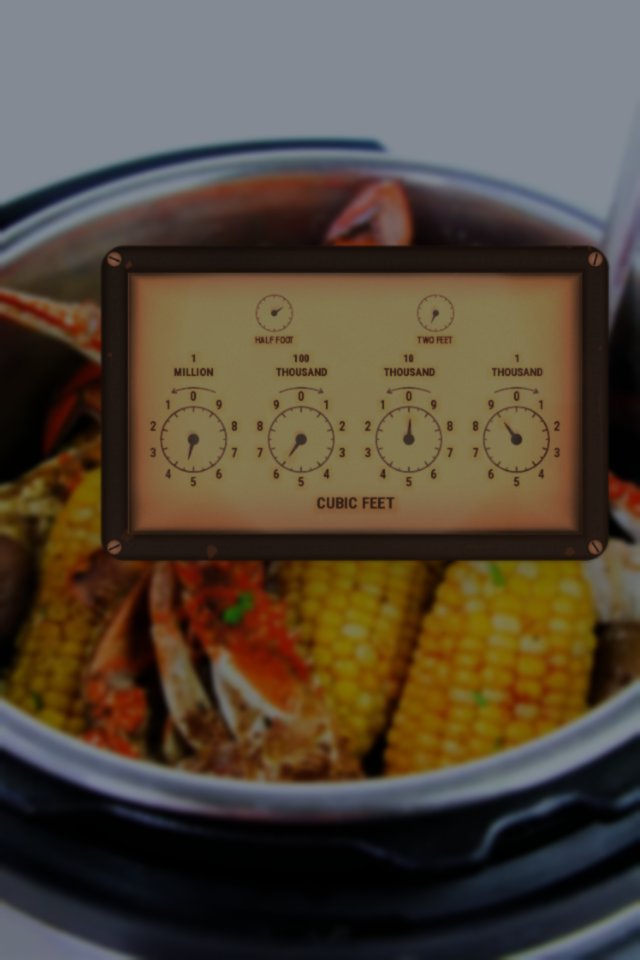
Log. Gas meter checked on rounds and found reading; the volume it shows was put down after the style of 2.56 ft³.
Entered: 459900 ft³
